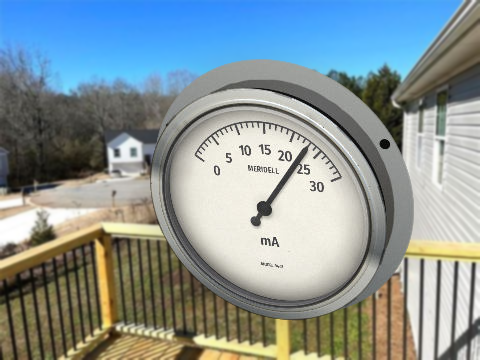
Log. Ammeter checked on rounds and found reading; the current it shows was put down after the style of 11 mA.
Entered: 23 mA
